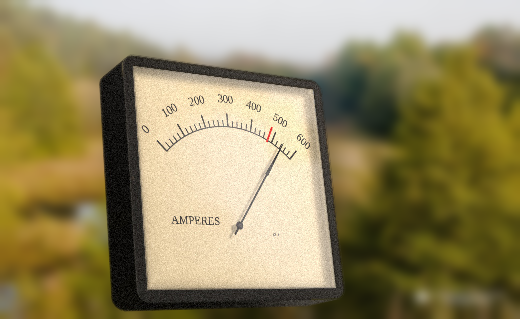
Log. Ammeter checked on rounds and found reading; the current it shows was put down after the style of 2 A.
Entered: 540 A
